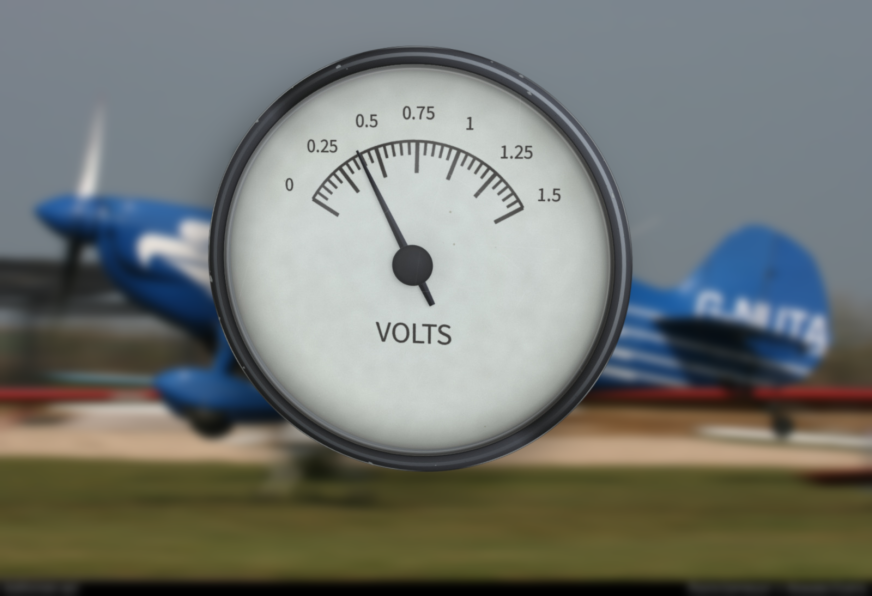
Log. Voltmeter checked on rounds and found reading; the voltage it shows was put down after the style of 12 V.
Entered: 0.4 V
